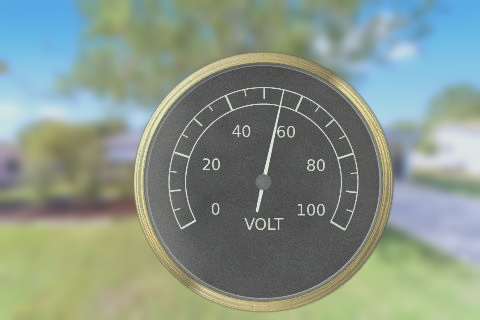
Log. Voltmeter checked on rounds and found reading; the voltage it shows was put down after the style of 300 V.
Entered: 55 V
